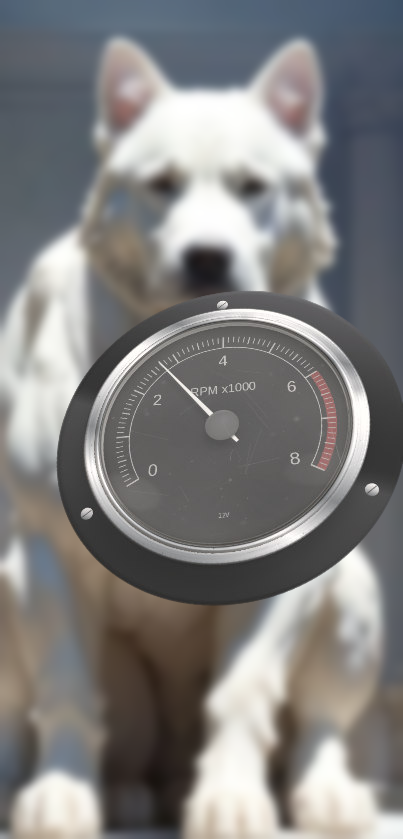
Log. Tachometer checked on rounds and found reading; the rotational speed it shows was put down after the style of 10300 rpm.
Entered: 2700 rpm
